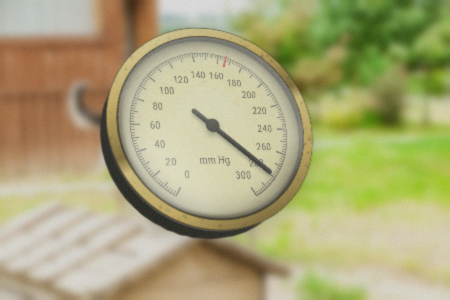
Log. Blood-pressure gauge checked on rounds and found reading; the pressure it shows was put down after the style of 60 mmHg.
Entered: 280 mmHg
